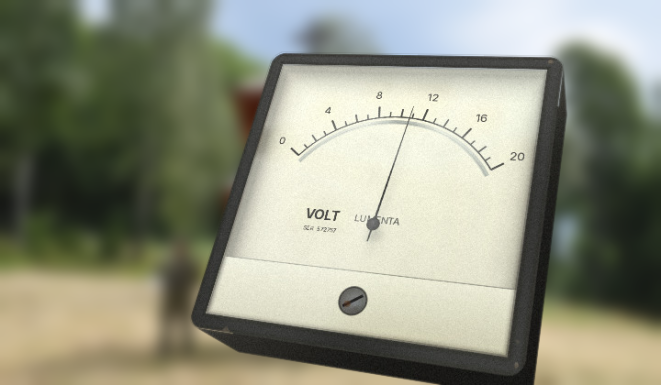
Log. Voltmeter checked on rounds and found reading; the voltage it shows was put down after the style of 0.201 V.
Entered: 11 V
